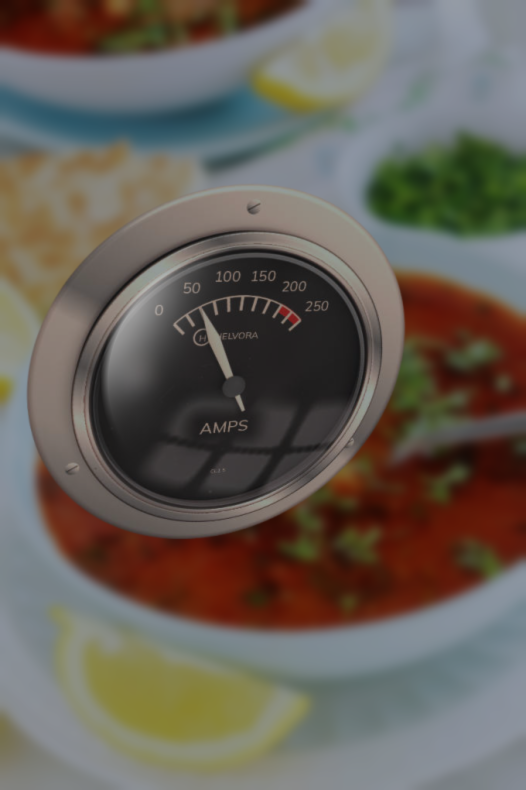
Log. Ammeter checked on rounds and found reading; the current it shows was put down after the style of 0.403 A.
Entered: 50 A
